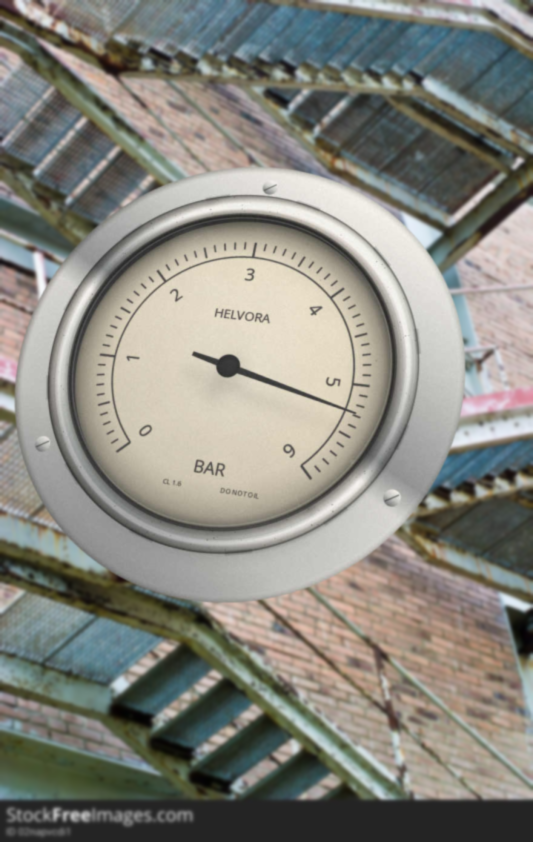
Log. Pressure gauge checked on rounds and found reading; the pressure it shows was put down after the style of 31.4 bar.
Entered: 5.3 bar
